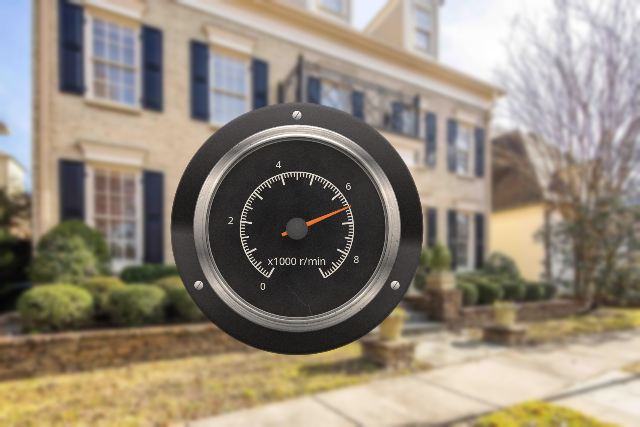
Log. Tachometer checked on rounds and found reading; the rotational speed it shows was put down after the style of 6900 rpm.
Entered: 6500 rpm
